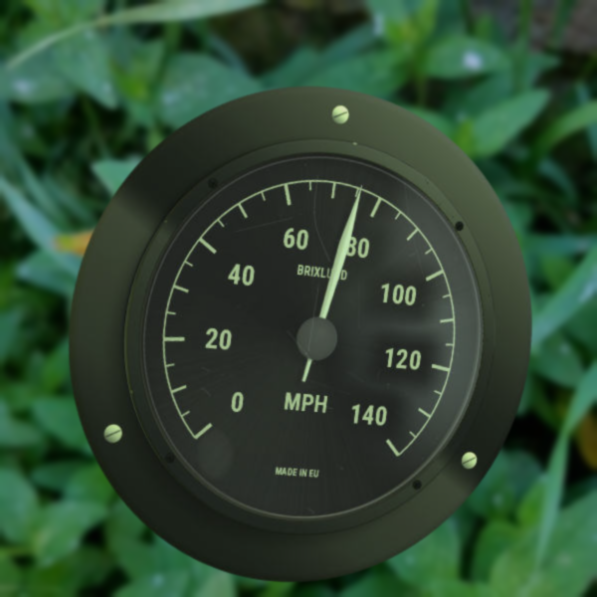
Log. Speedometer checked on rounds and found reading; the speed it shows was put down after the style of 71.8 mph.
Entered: 75 mph
